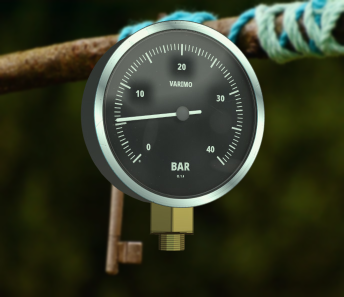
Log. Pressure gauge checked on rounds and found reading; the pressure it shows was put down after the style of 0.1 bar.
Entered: 5.5 bar
